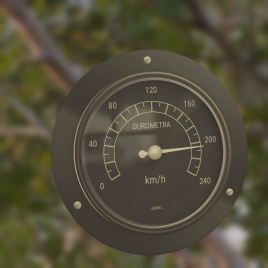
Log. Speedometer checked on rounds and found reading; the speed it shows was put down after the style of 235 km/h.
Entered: 205 km/h
